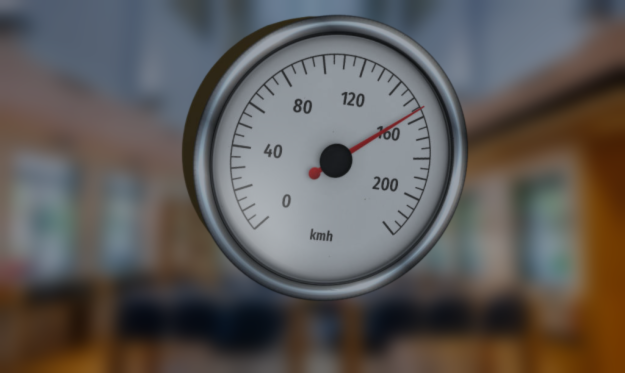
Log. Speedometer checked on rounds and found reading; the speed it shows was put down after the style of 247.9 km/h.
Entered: 155 km/h
